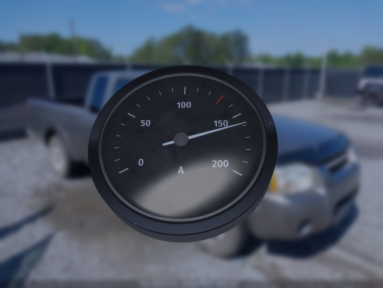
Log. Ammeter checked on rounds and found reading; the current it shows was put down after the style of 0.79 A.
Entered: 160 A
